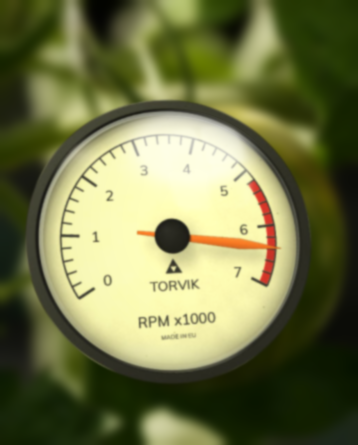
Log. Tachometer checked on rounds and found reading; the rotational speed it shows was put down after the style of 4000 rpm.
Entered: 6400 rpm
